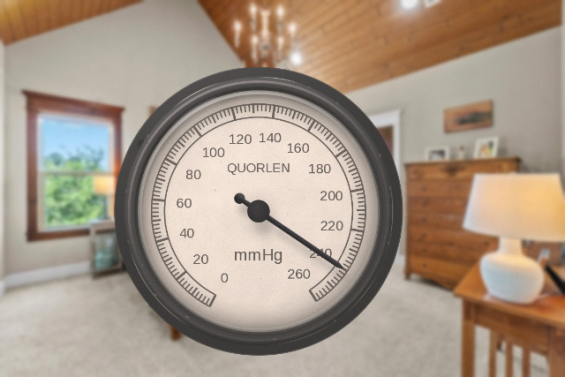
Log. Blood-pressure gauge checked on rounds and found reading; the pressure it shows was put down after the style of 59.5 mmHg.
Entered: 240 mmHg
